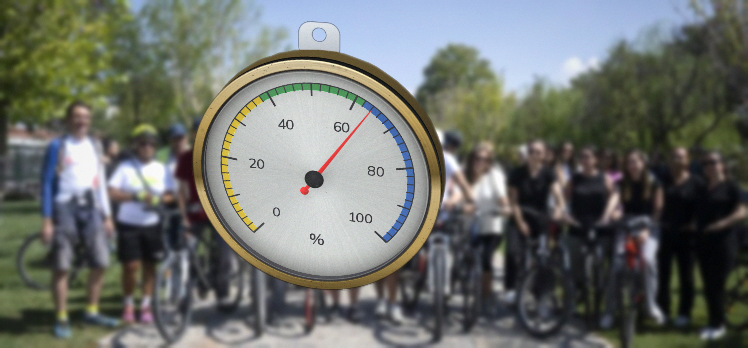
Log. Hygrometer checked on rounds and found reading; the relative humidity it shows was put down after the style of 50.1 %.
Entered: 64 %
